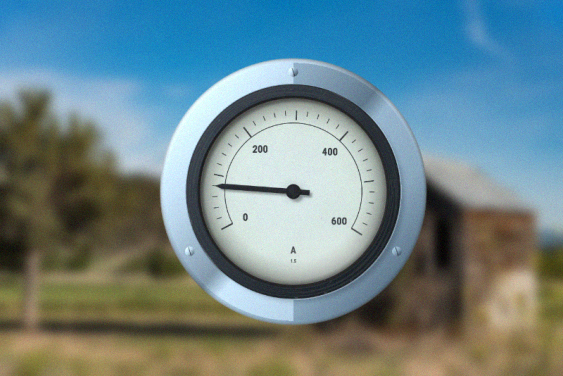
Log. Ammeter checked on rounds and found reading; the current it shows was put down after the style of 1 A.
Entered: 80 A
